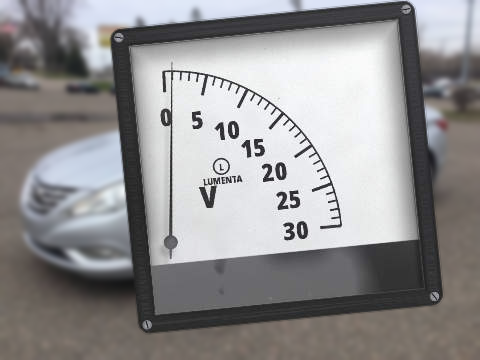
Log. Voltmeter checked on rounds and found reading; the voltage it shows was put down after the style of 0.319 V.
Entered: 1 V
